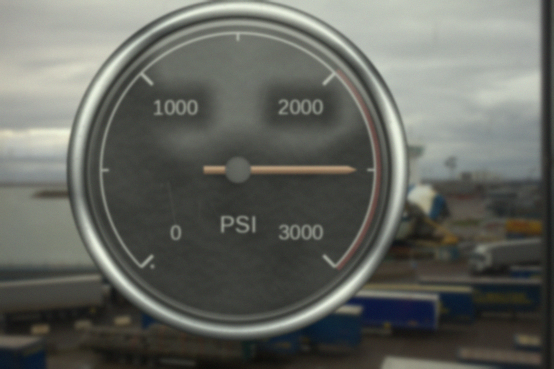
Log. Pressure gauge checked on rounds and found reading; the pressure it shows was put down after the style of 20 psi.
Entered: 2500 psi
